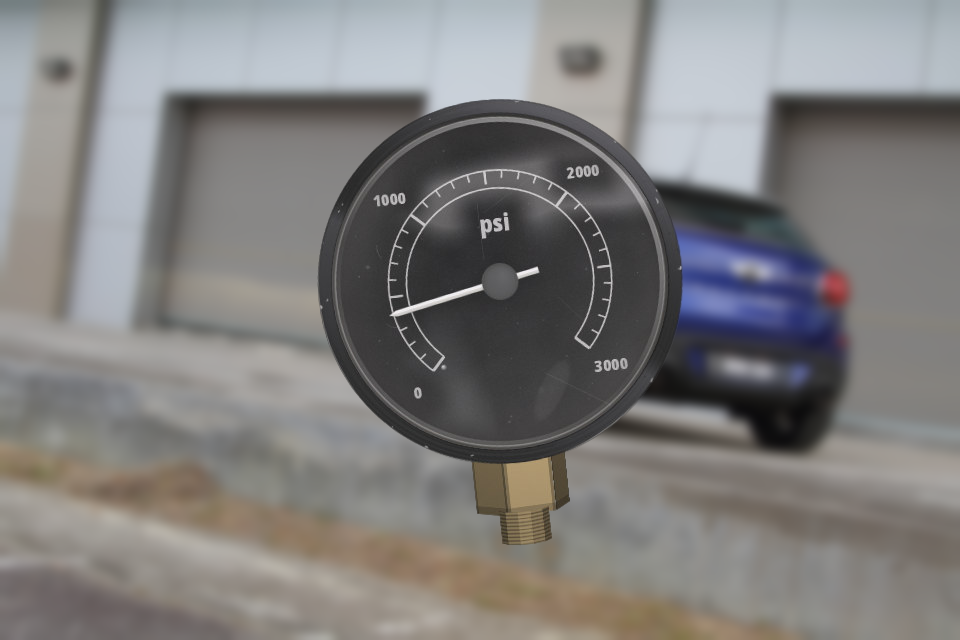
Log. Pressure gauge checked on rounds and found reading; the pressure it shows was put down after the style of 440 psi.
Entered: 400 psi
